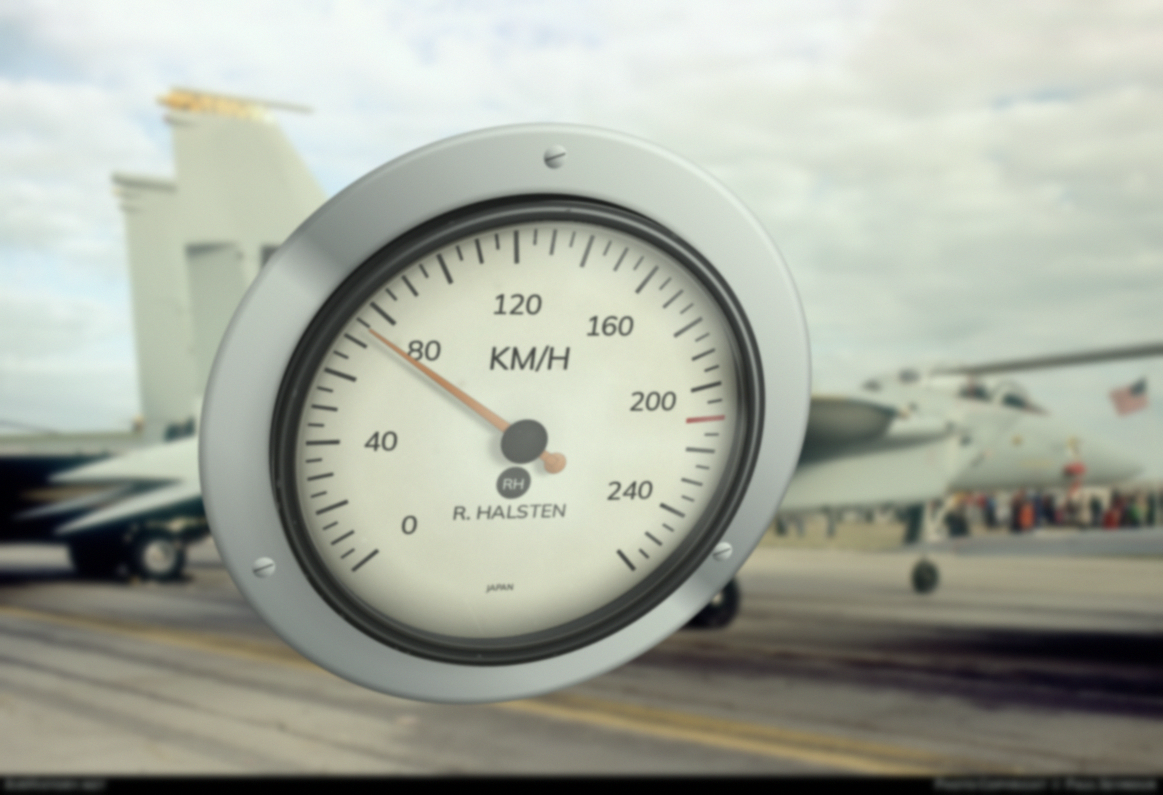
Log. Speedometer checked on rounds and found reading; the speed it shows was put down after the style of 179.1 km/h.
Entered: 75 km/h
